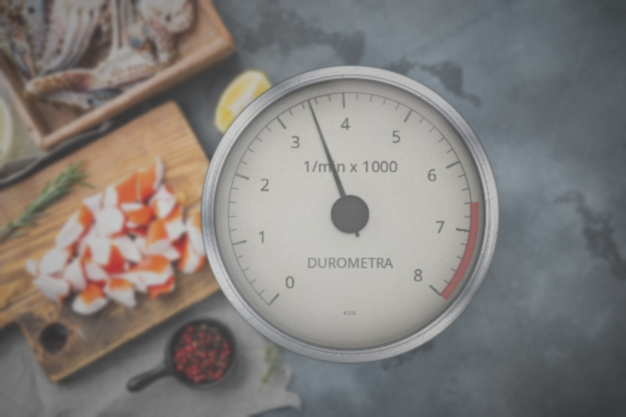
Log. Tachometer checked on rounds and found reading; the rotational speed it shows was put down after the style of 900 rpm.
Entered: 3500 rpm
